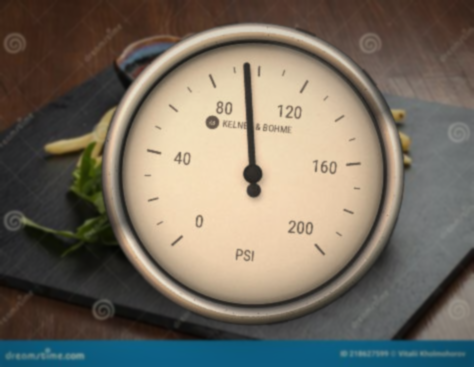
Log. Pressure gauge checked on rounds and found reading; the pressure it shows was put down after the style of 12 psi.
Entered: 95 psi
